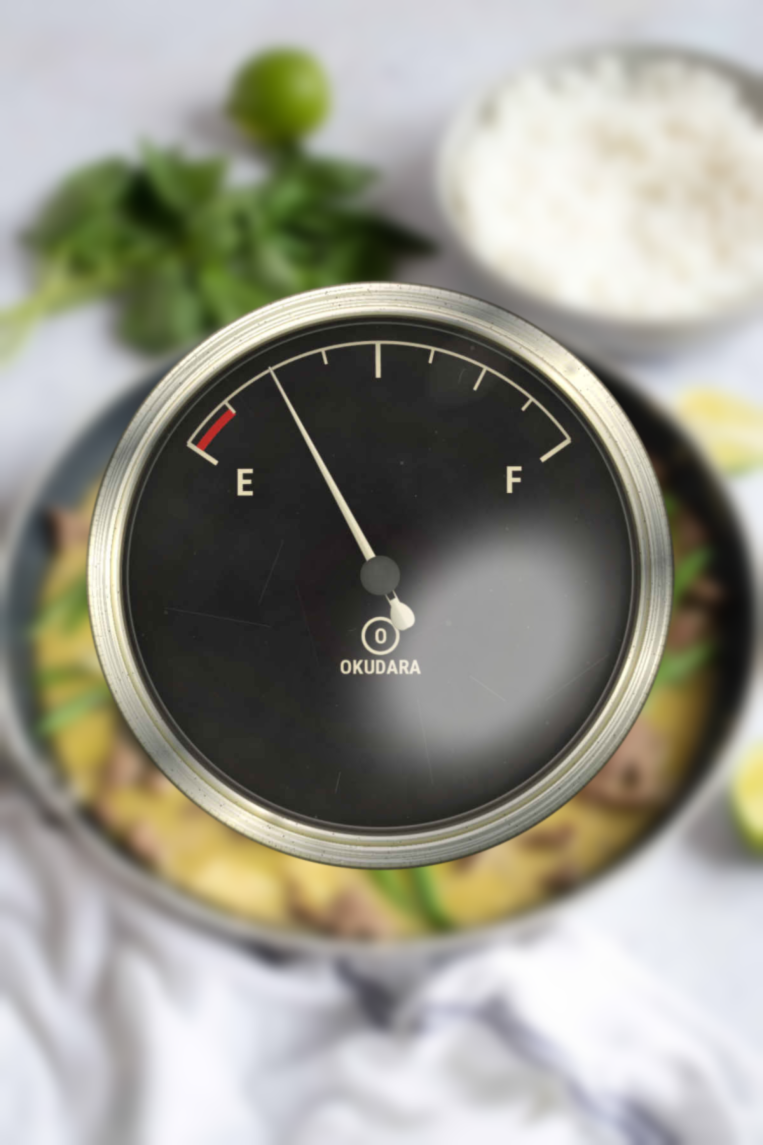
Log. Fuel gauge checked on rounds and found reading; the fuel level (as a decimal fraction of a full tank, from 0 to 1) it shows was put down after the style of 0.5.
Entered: 0.25
